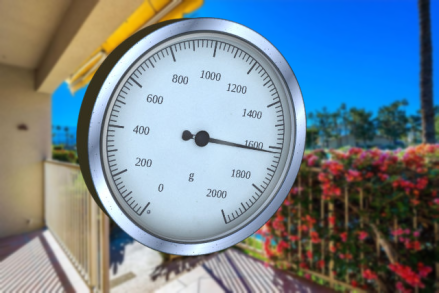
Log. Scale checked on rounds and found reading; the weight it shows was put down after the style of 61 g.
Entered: 1620 g
